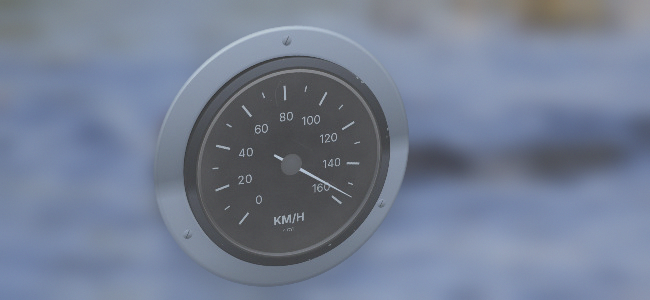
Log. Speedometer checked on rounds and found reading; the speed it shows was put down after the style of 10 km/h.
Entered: 155 km/h
